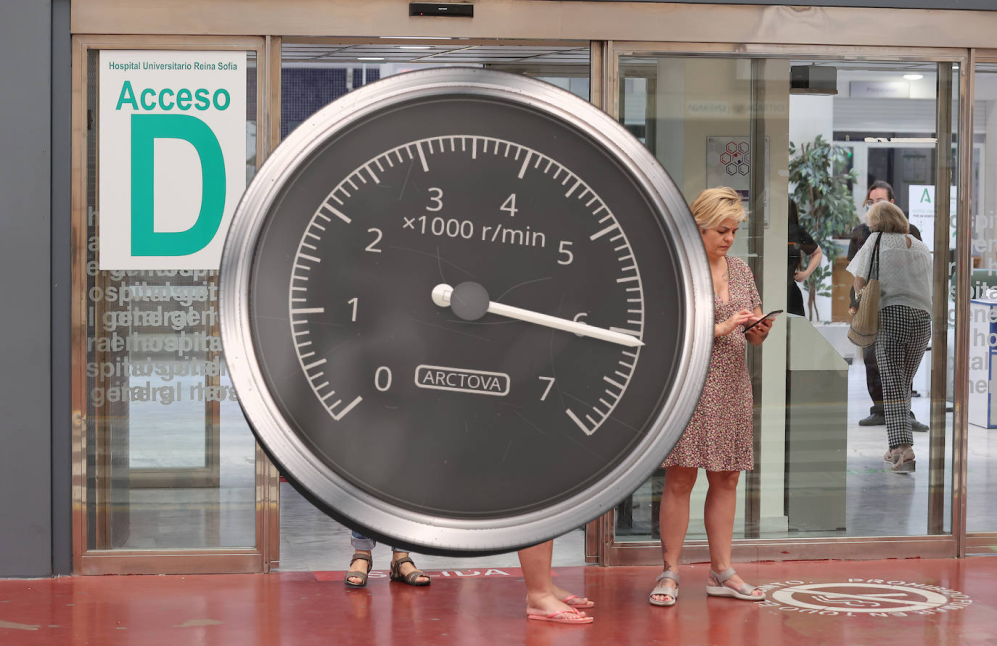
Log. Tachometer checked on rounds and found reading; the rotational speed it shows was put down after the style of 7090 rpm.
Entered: 6100 rpm
